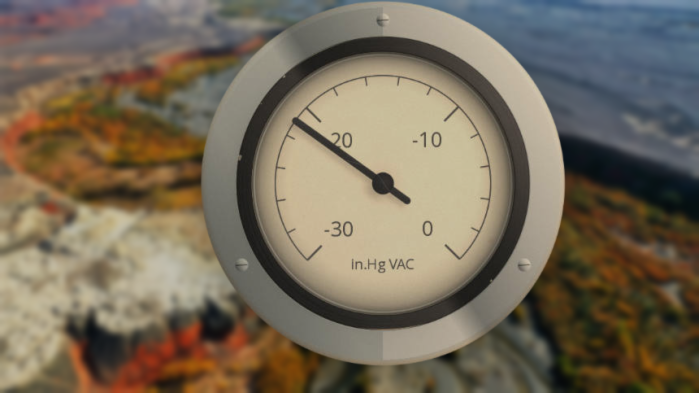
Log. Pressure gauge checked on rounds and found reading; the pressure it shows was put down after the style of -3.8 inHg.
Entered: -21 inHg
